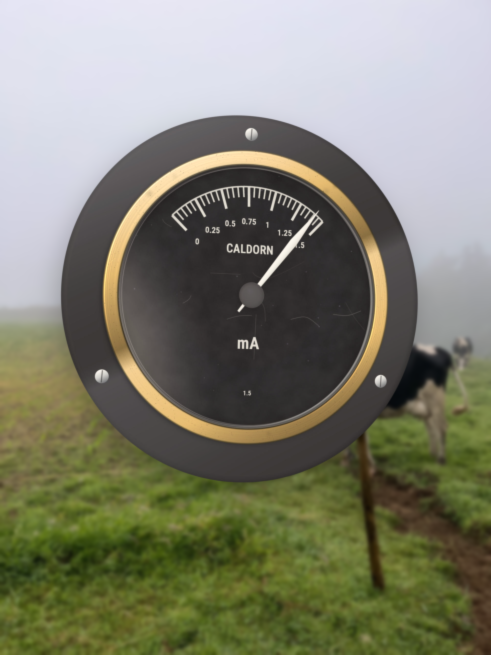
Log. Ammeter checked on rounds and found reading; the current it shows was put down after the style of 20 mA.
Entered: 1.4 mA
